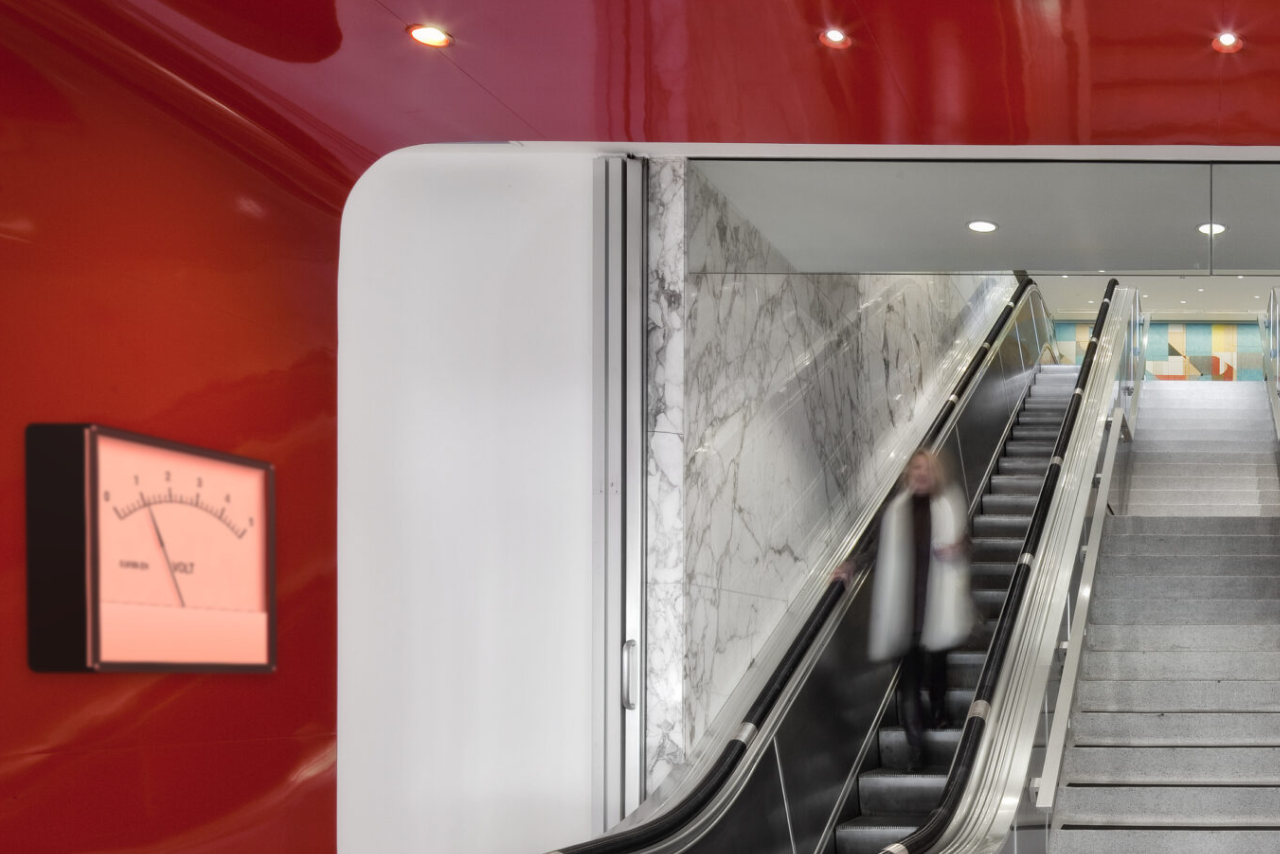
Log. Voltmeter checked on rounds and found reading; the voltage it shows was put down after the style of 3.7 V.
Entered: 1 V
